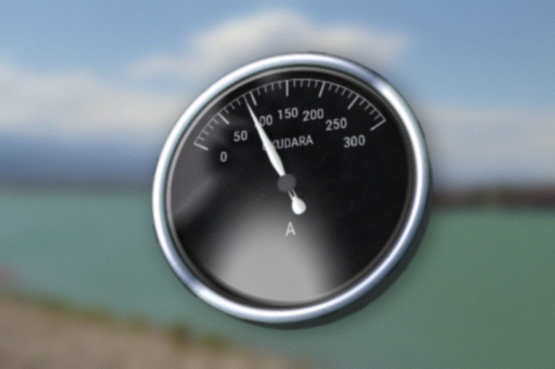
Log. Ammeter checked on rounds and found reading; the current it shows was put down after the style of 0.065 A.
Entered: 90 A
